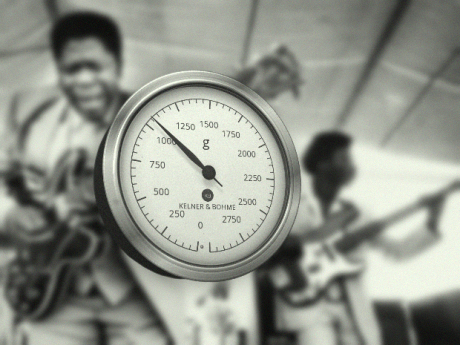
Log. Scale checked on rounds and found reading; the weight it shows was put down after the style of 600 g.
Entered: 1050 g
